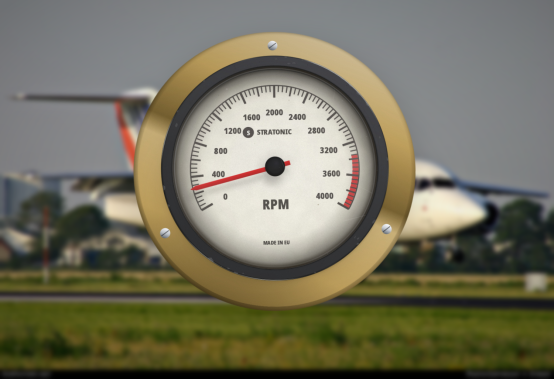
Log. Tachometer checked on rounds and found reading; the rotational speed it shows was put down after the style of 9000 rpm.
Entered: 250 rpm
